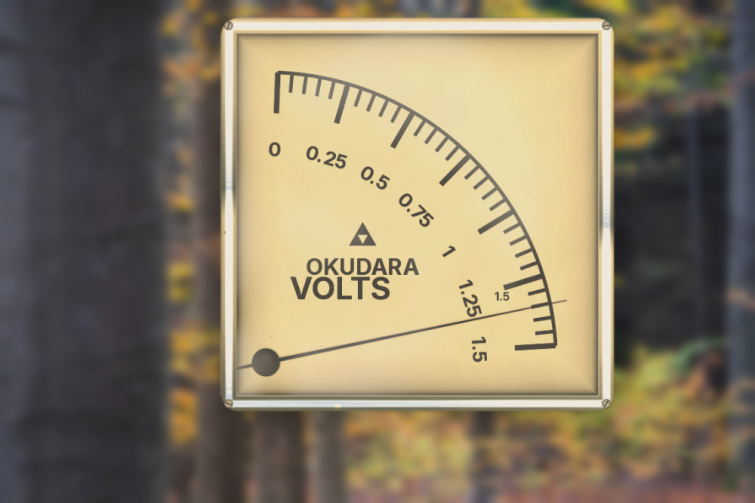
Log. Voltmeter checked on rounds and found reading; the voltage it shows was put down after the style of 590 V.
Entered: 1.35 V
